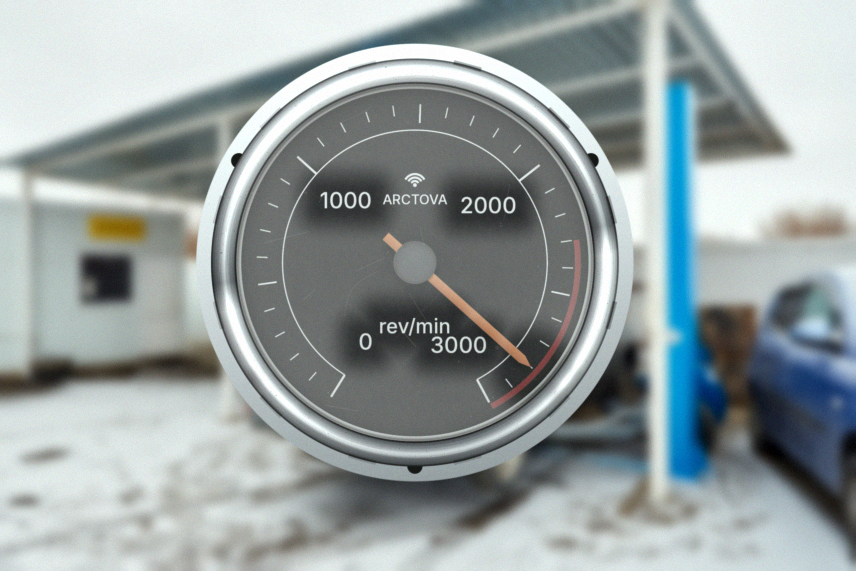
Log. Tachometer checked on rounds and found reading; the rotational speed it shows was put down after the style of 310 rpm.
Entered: 2800 rpm
